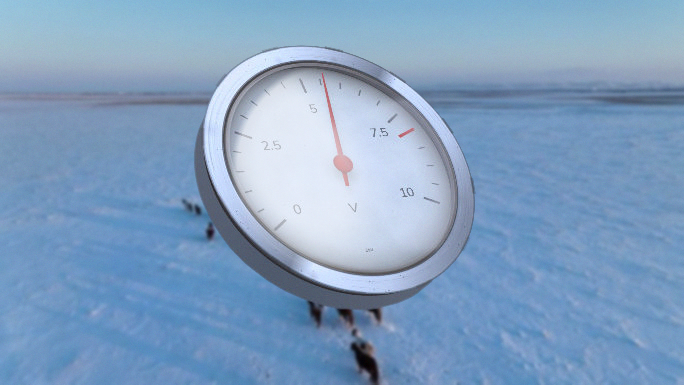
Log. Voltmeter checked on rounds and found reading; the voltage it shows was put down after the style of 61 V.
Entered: 5.5 V
